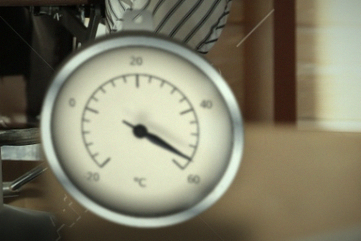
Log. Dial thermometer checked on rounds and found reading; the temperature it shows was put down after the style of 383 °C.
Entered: 56 °C
